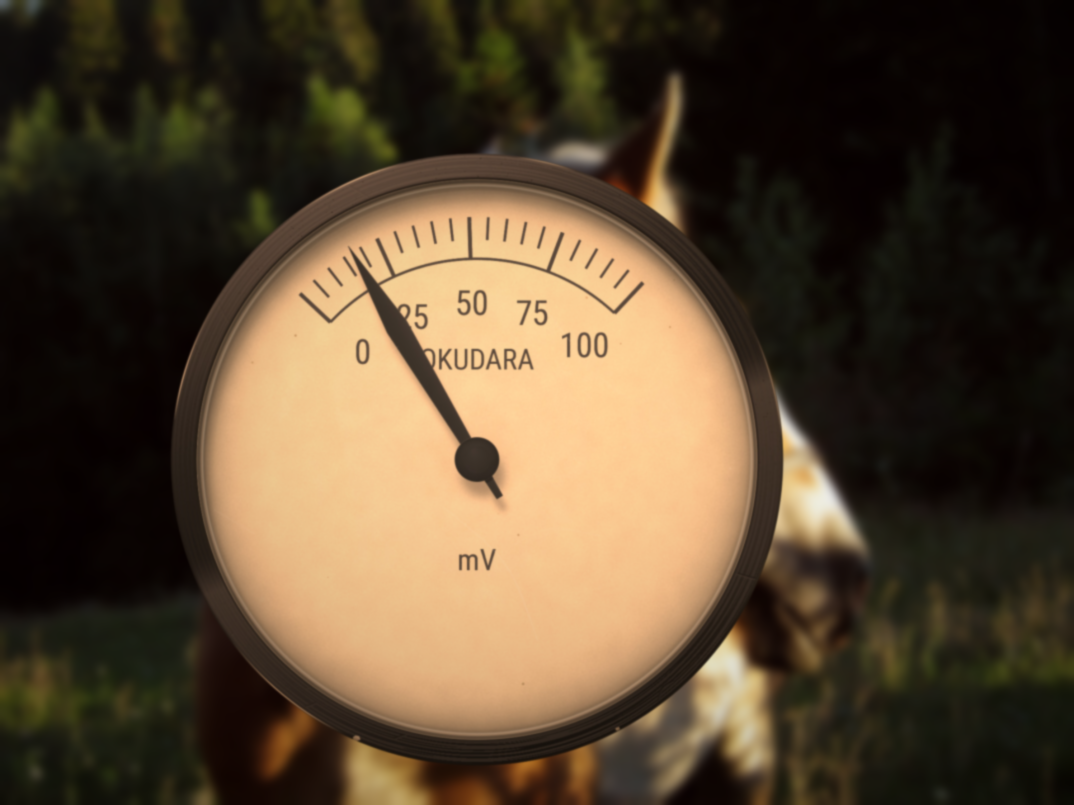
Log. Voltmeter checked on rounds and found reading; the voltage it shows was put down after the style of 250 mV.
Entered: 17.5 mV
